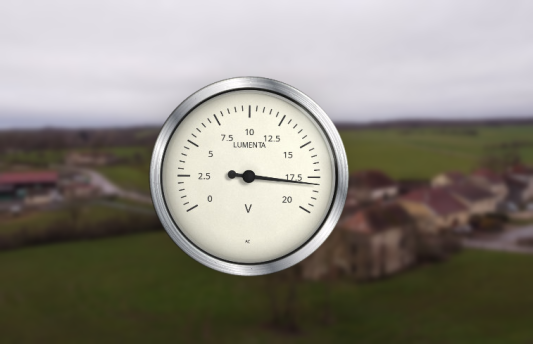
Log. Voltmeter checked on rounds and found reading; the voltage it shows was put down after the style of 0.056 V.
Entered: 18 V
